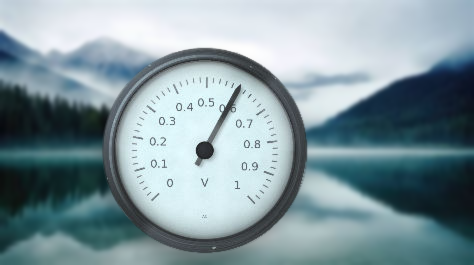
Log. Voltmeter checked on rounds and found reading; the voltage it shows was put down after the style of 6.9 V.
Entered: 0.6 V
